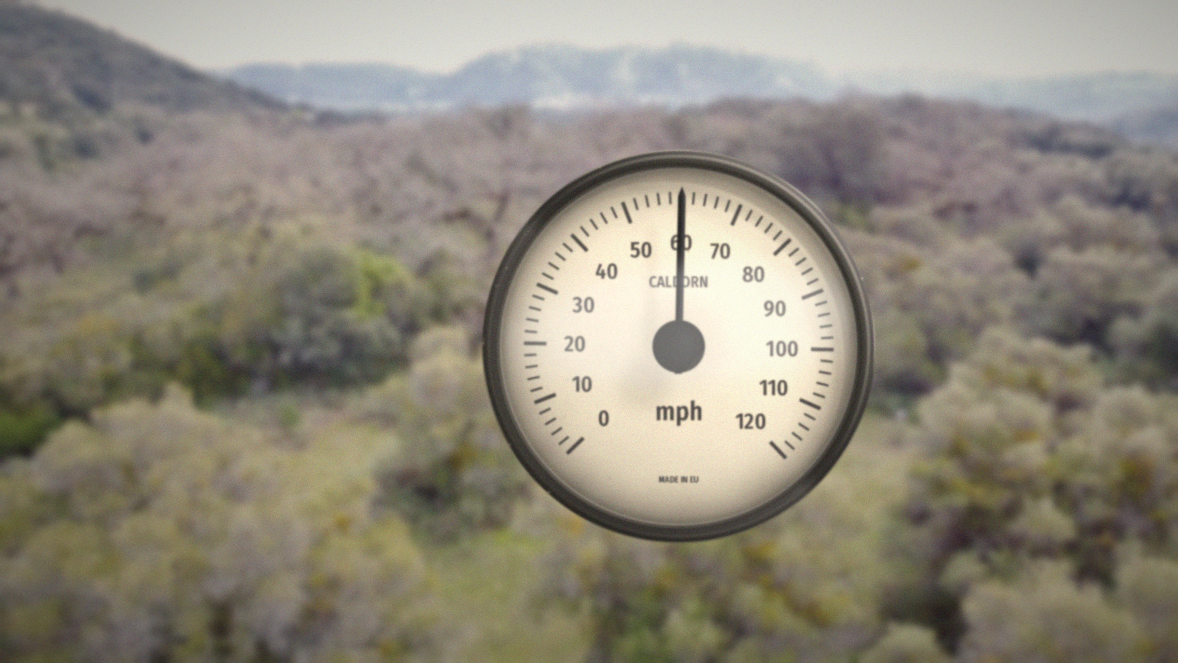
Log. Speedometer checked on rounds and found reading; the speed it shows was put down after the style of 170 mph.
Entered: 60 mph
